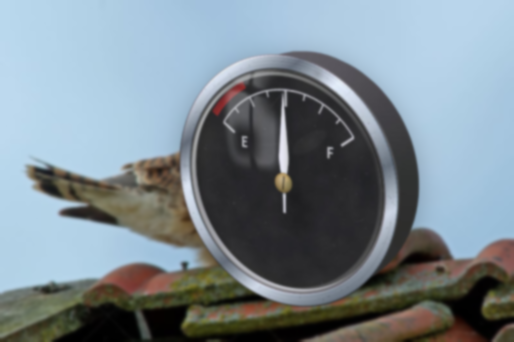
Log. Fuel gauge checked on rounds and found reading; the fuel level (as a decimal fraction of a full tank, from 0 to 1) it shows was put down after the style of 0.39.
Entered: 0.5
